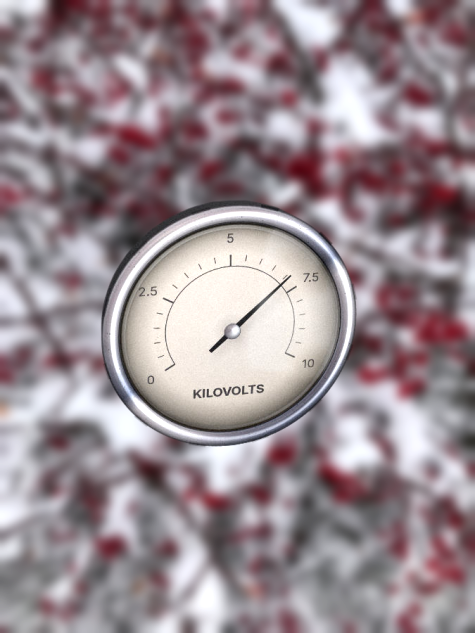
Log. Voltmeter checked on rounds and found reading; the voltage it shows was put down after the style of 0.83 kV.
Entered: 7 kV
